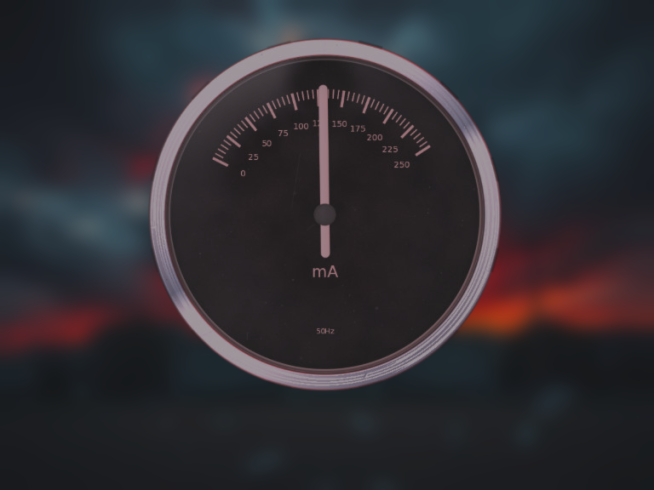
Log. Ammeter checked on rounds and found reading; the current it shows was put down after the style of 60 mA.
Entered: 130 mA
